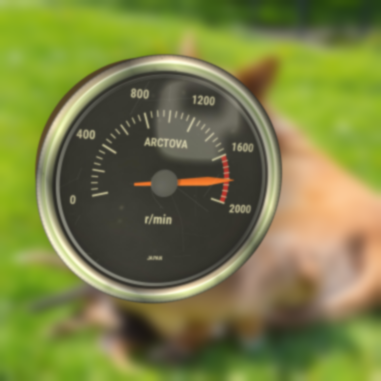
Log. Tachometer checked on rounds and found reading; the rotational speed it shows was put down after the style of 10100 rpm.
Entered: 1800 rpm
